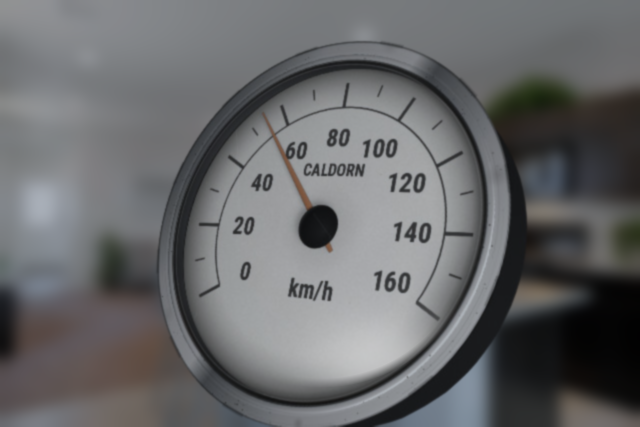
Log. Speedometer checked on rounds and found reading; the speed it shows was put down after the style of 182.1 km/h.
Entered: 55 km/h
